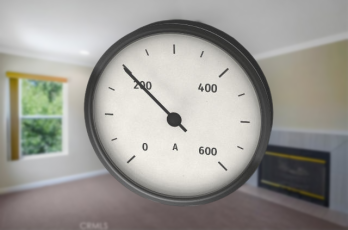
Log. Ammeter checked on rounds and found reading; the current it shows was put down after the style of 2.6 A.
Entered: 200 A
